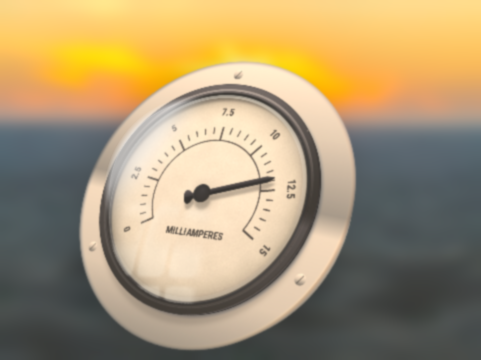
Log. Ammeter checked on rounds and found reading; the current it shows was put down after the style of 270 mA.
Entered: 12 mA
